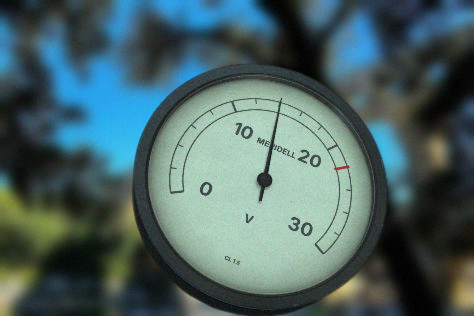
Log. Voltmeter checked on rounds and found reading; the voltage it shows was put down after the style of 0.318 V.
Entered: 14 V
